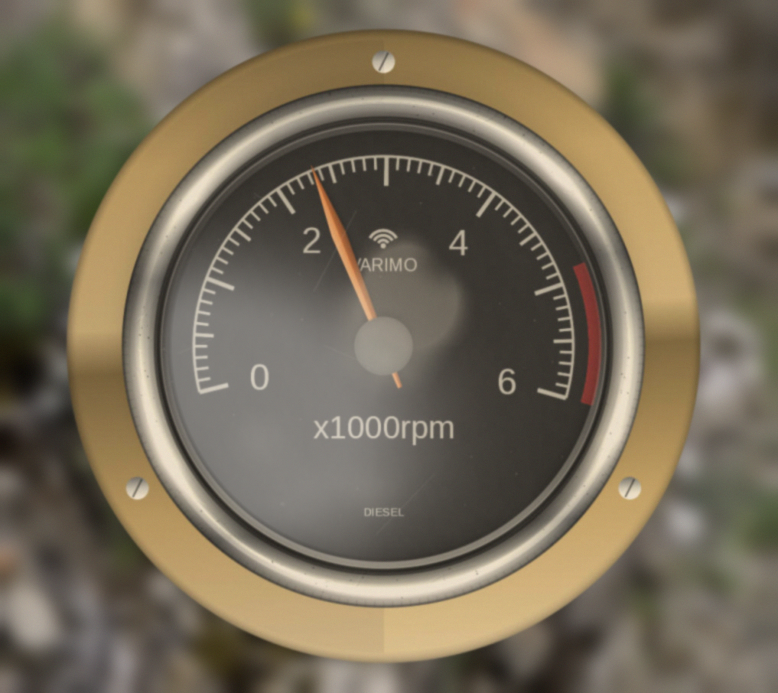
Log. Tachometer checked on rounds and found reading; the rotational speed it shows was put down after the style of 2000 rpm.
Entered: 2350 rpm
